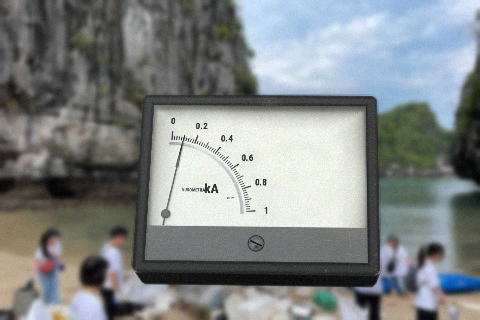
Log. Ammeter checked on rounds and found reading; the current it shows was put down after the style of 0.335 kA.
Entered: 0.1 kA
